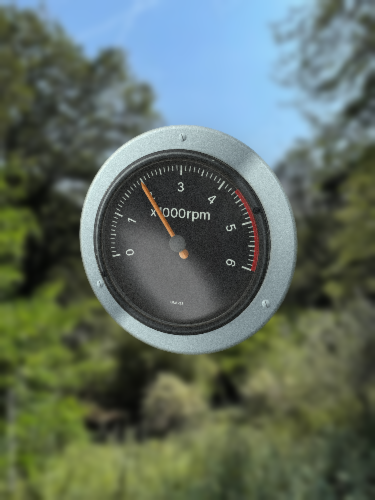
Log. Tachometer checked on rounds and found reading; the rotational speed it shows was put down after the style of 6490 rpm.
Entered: 2000 rpm
